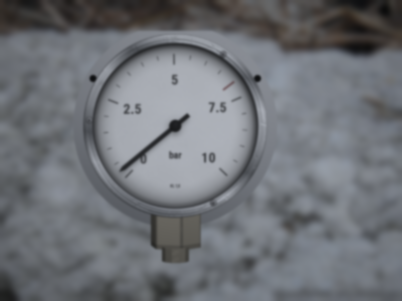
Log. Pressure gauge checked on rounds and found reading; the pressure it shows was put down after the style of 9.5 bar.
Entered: 0.25 bar
